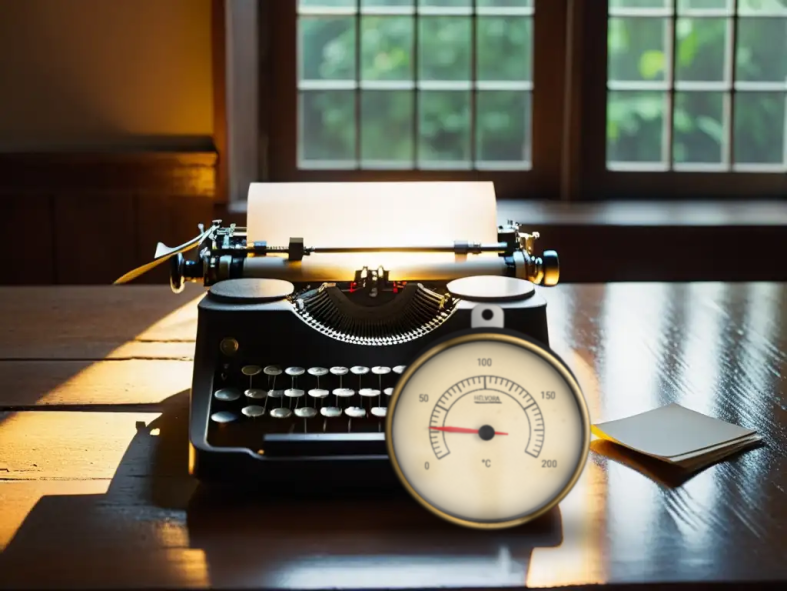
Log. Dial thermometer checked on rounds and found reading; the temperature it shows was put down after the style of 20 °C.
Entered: 30 °C
